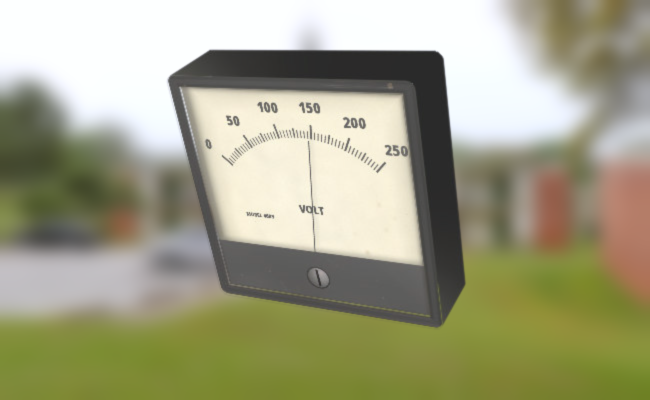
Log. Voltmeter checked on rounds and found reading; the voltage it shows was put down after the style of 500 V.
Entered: 150 V
